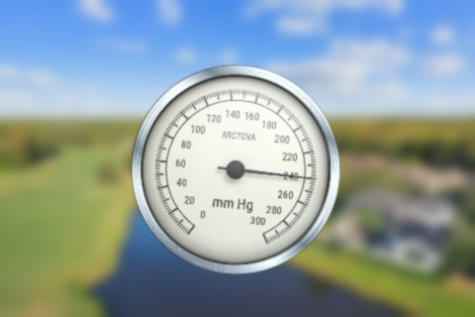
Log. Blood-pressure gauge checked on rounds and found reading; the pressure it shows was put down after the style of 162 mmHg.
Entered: 240 mmHg
